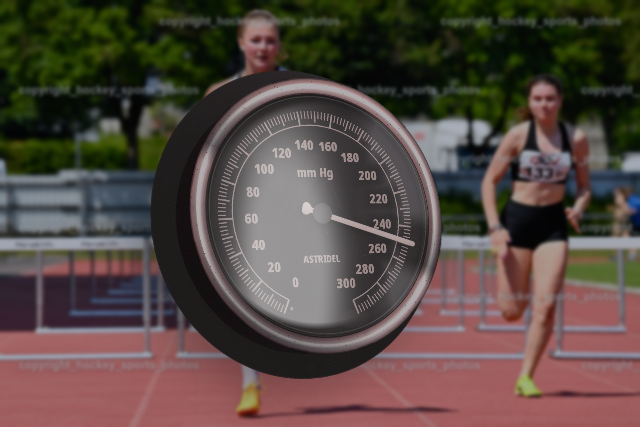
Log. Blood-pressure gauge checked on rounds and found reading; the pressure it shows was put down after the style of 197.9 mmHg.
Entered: 250 mmHg
